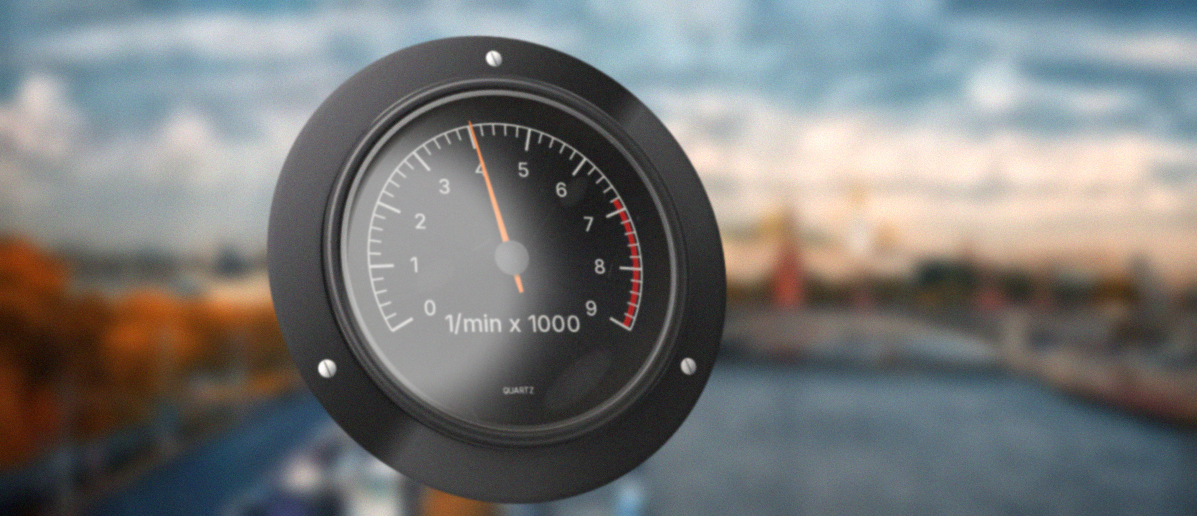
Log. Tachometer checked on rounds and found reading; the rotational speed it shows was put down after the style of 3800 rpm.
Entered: 4000 rpm
